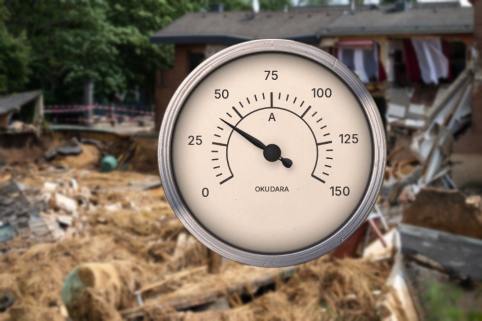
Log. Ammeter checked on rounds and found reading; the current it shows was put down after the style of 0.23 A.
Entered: 40 A
